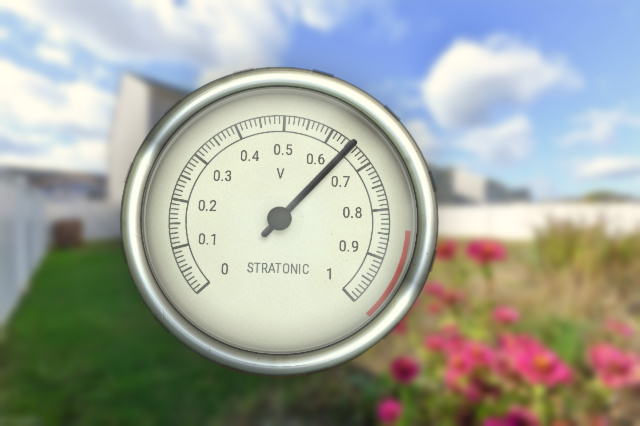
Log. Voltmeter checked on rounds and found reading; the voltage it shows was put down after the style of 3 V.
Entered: 0.65 V
